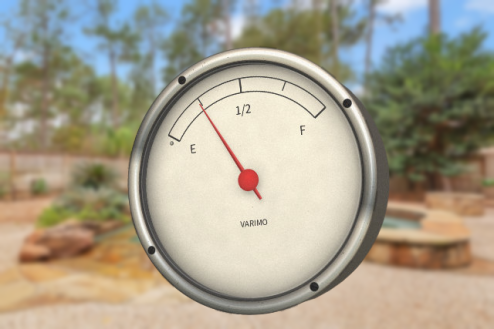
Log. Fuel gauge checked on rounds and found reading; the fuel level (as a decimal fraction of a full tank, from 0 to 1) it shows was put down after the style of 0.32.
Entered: 0.25
